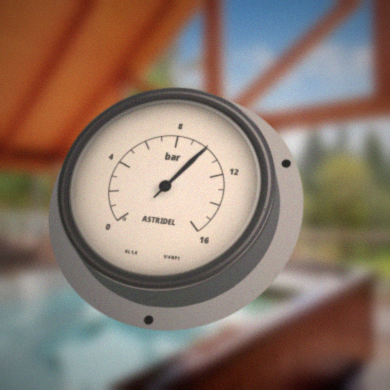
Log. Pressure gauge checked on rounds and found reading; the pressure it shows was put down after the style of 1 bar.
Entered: 10 bar
